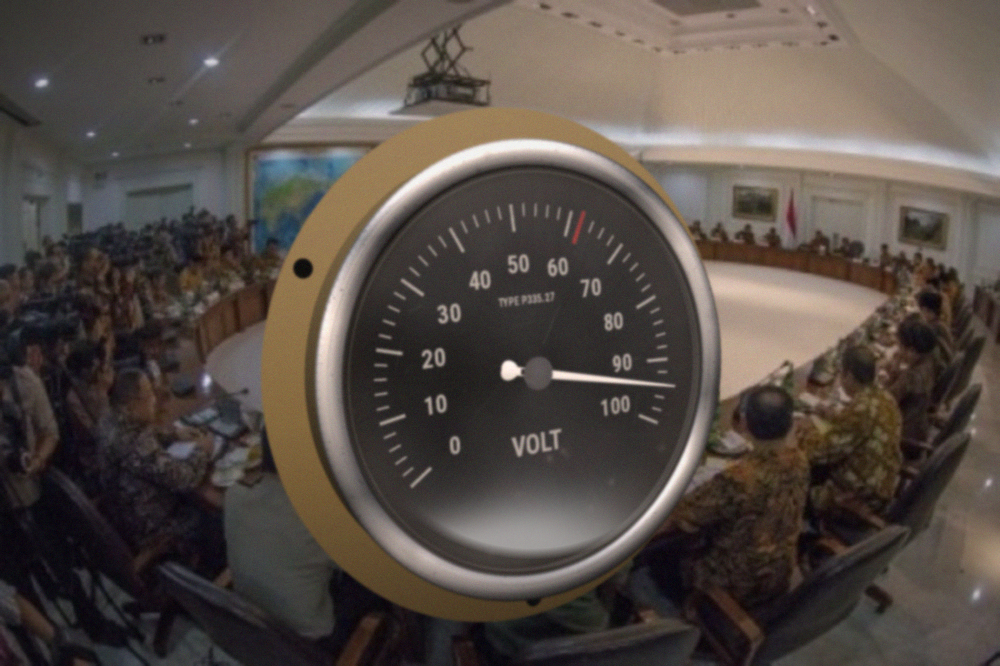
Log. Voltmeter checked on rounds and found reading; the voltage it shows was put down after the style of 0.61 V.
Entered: 94 V
